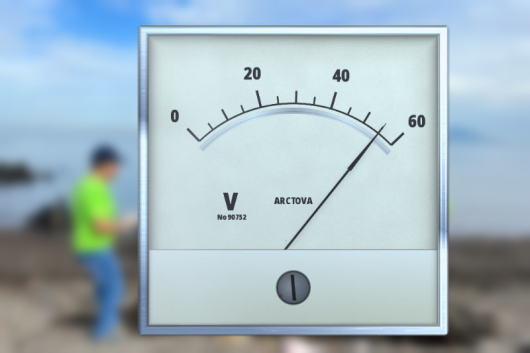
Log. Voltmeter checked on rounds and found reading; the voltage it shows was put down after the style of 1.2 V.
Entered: 55 V
